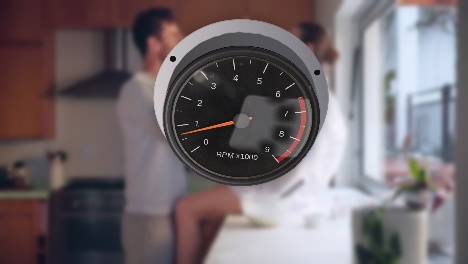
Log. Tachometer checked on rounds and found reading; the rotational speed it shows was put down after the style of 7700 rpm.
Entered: 750 rpm
